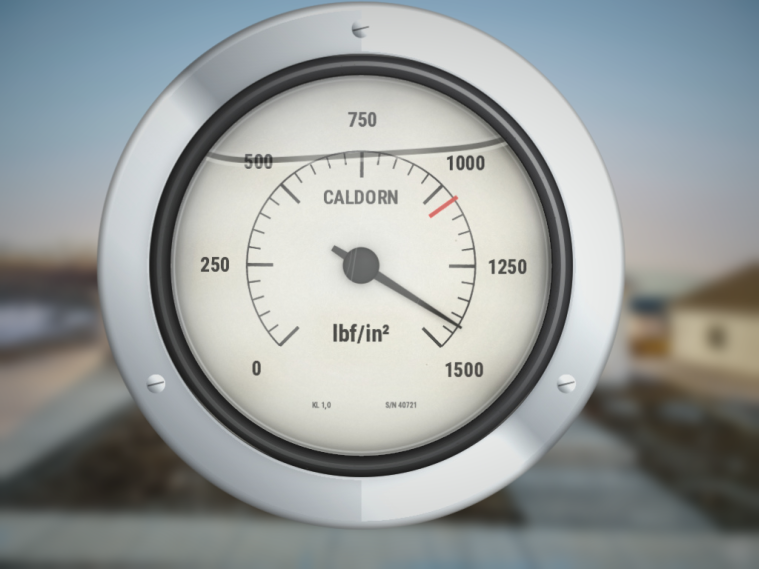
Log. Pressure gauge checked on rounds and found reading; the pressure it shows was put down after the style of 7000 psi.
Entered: 1425 psi
